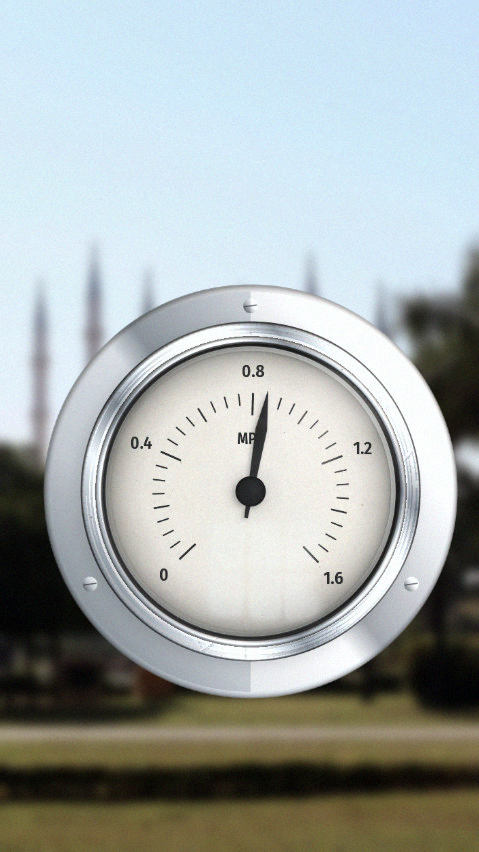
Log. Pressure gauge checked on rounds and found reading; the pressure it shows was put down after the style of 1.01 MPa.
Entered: 0.85 MPa
